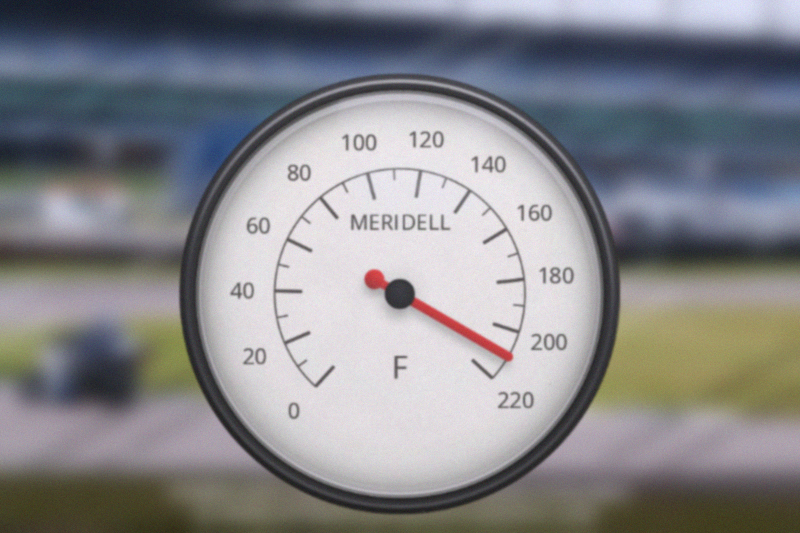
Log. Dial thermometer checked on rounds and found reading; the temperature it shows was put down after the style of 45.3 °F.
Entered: 210 °F
